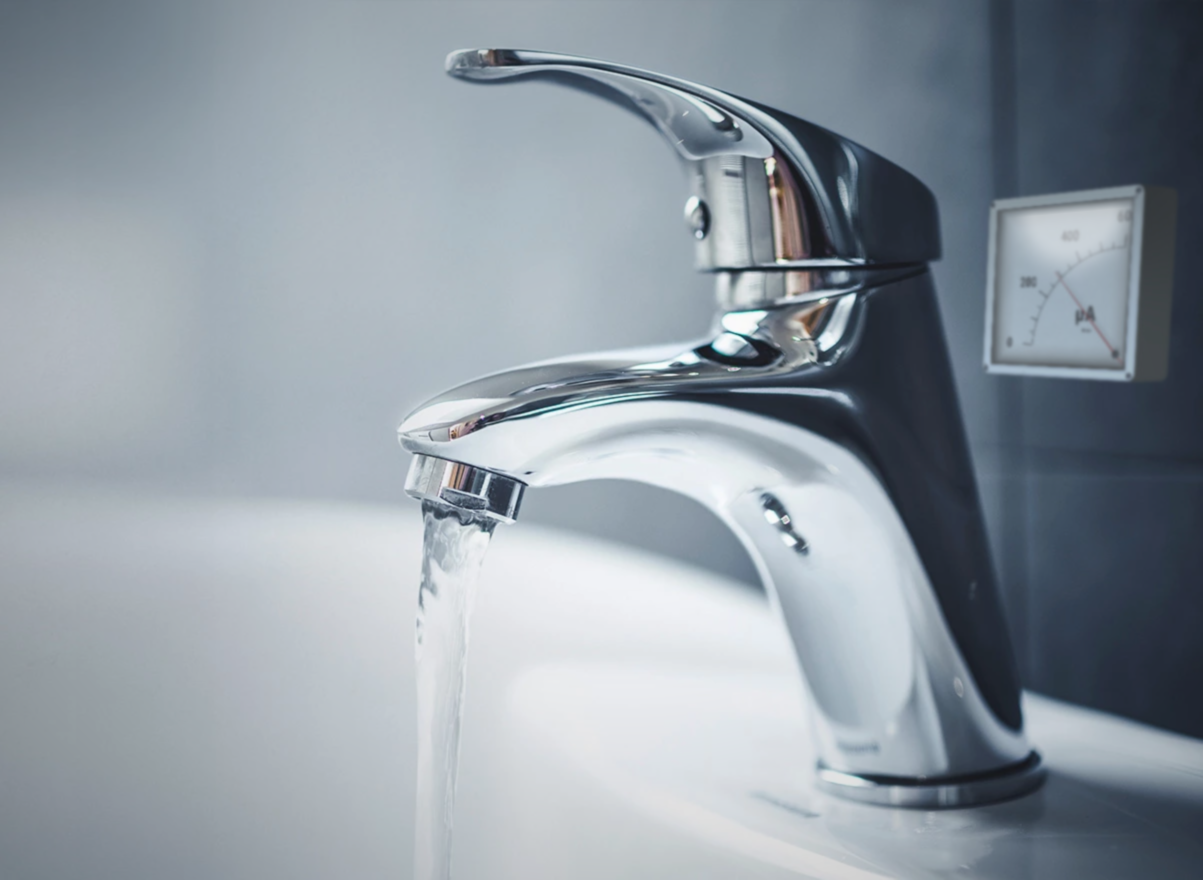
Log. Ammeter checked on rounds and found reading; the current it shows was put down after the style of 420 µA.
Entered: 300 µA
